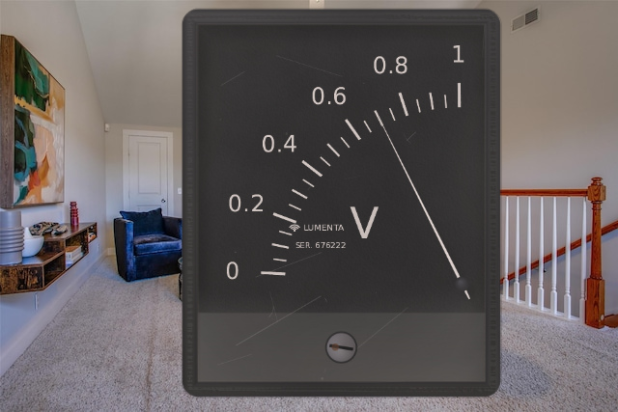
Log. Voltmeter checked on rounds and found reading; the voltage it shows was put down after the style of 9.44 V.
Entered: 0.7 V
